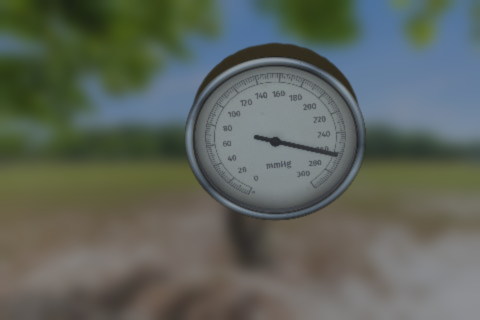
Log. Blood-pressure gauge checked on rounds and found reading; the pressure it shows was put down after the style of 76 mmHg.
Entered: 260 mmHg
